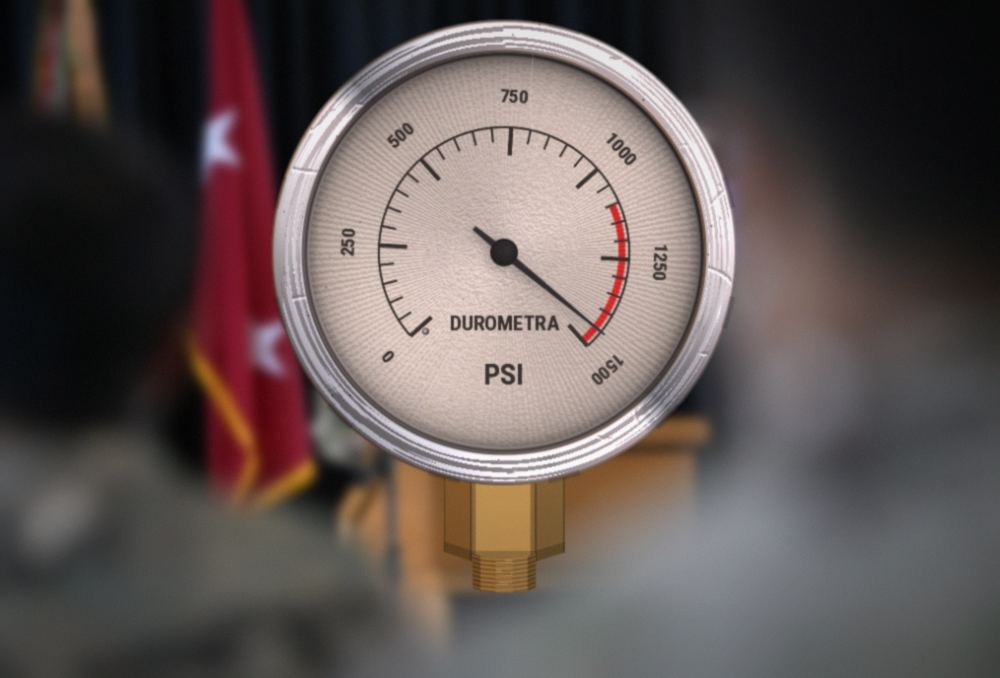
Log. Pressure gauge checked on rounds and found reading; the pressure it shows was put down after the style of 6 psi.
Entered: 1450 psi
